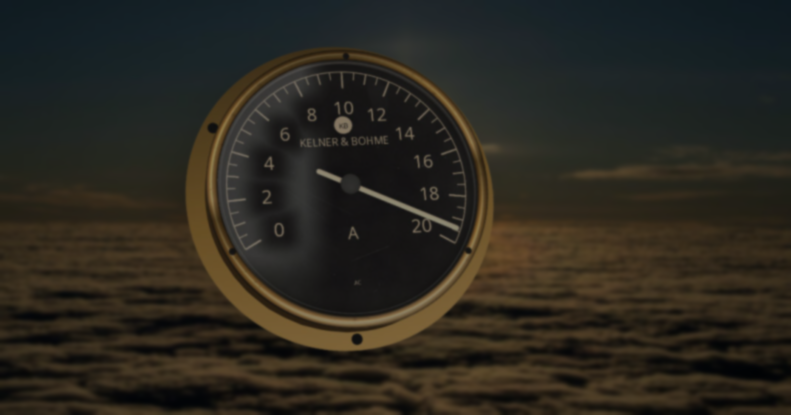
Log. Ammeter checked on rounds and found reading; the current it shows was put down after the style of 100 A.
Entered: 19.5 A
